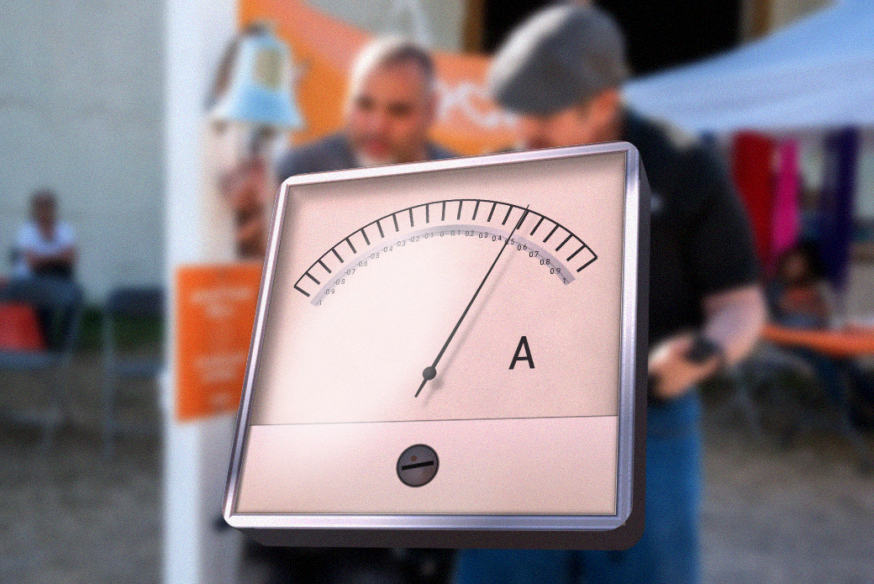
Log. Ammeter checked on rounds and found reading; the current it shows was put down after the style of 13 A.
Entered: 0.5 A
